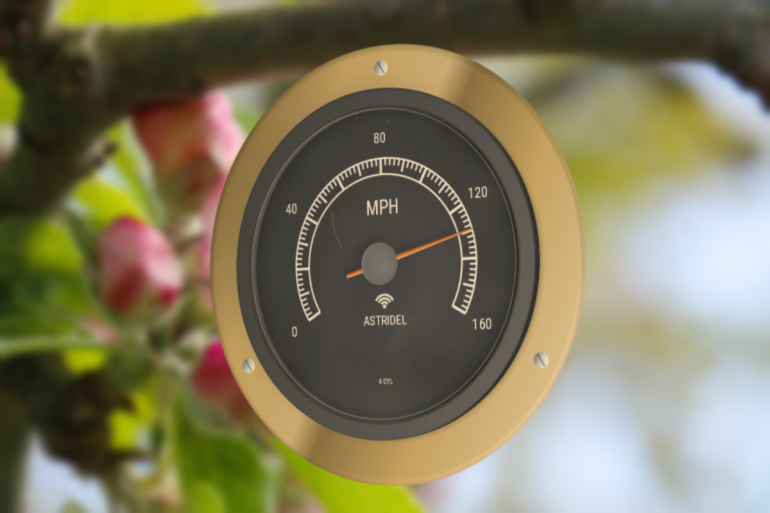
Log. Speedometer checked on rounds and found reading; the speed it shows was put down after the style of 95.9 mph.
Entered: 130 mph
